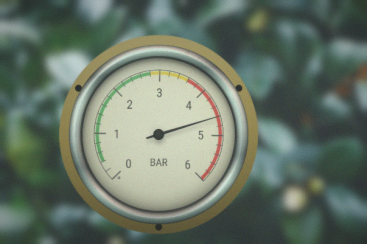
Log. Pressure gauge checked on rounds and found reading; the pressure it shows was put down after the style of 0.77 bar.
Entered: 4.6 bar
